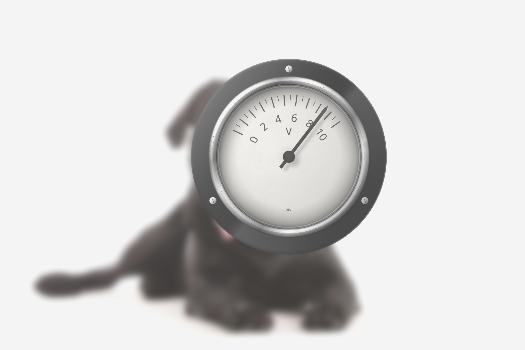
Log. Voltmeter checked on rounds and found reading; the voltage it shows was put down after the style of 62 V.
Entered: 8.5 V
